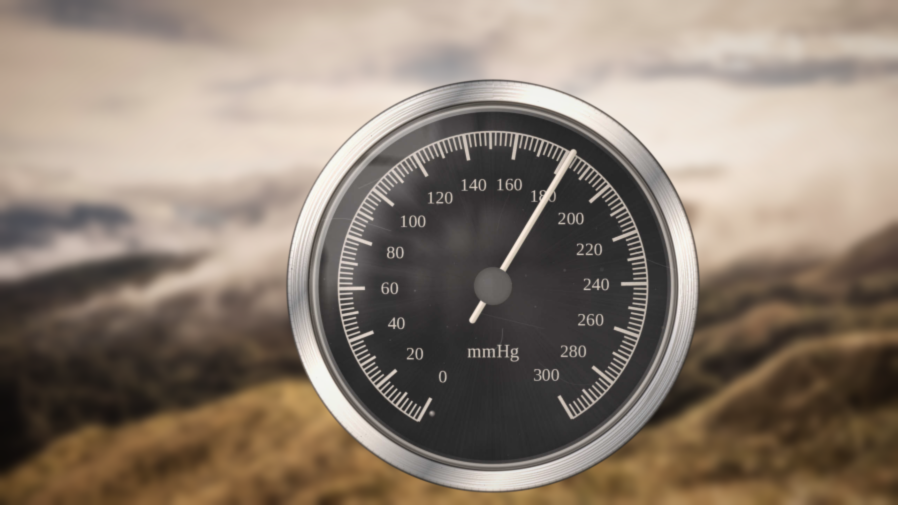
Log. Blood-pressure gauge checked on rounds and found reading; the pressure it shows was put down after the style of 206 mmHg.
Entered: 182 mmHg
